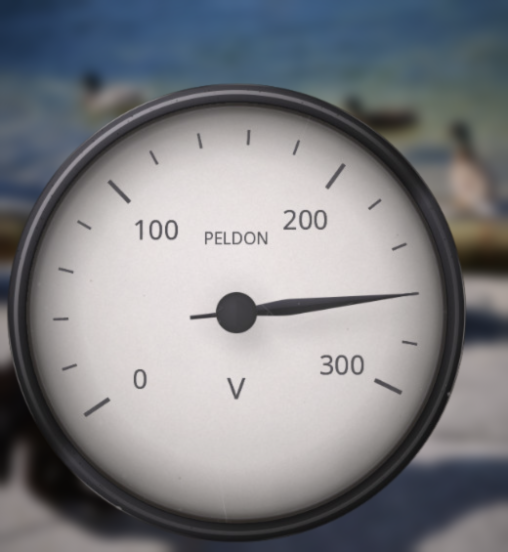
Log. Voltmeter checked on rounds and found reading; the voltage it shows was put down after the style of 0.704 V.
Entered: 260 V
